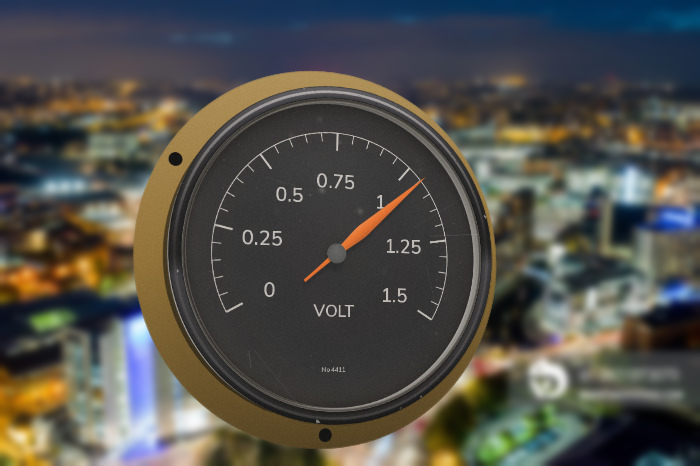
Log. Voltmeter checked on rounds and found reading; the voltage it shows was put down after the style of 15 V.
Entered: 1.05 V
